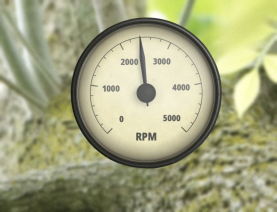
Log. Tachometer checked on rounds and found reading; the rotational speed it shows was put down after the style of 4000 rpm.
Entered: 2400 rpm
